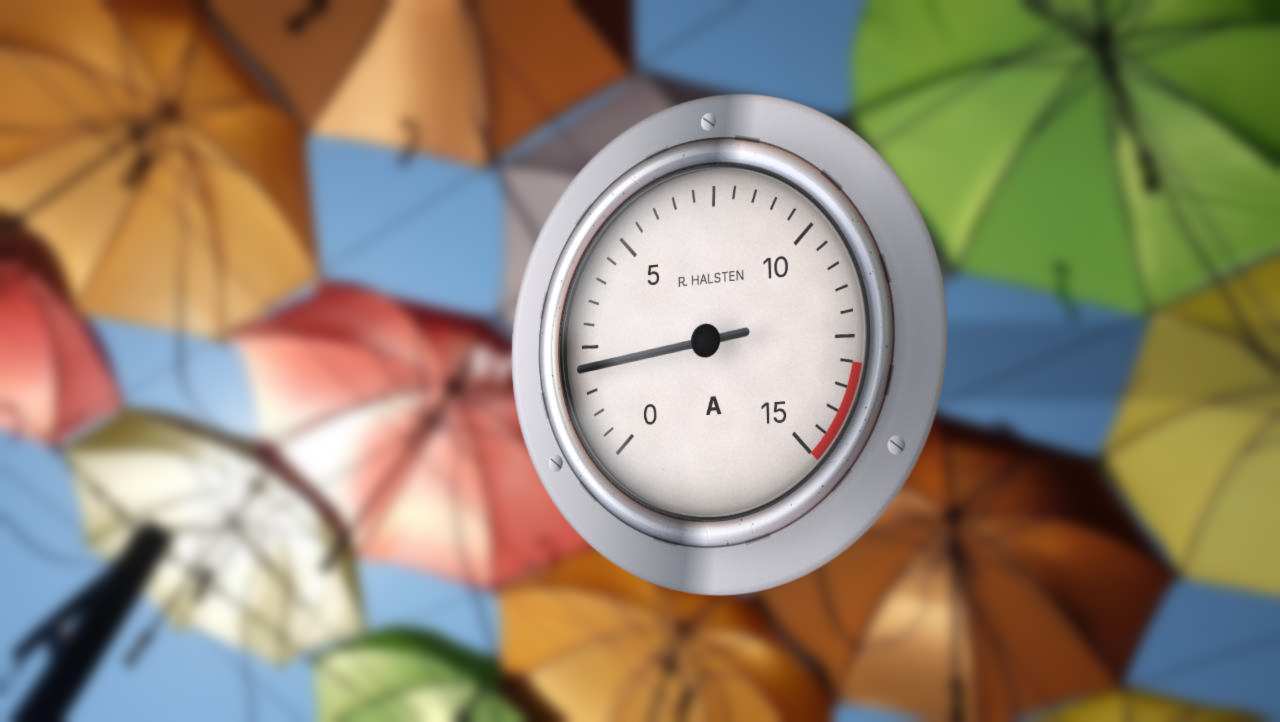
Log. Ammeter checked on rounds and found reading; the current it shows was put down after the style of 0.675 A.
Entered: 2 A
